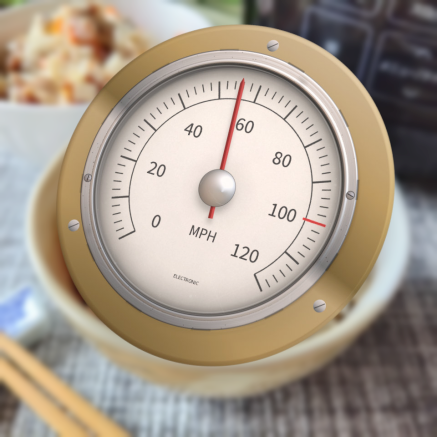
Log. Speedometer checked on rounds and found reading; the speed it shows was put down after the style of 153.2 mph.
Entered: 56 mph
